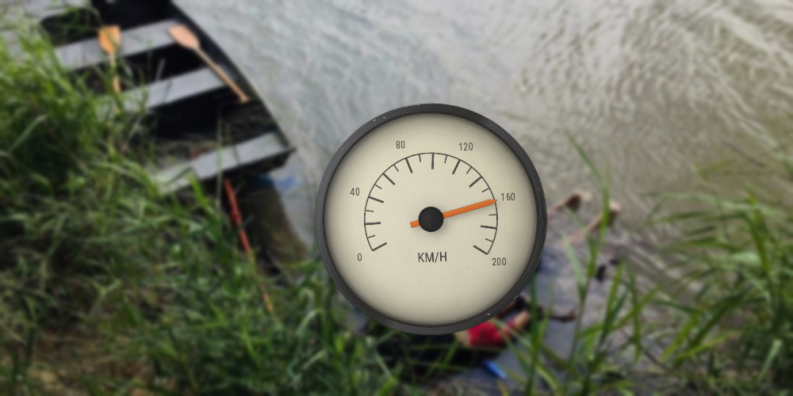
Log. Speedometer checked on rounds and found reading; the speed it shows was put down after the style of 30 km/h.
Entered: 160 km/h
